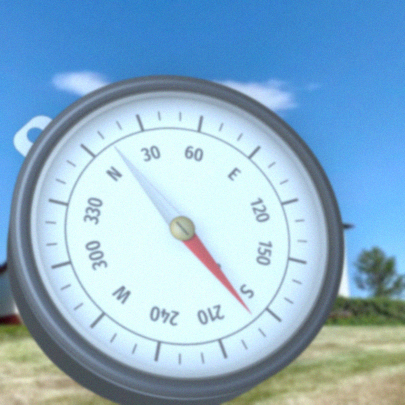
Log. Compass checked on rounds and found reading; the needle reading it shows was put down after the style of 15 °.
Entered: 190 °
